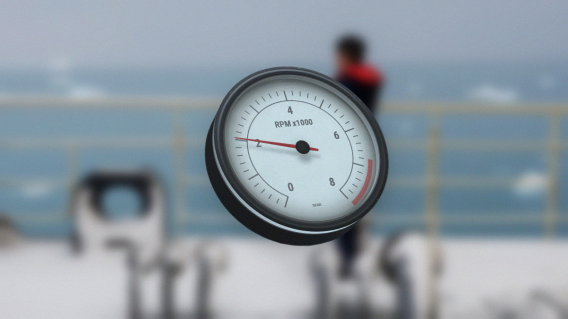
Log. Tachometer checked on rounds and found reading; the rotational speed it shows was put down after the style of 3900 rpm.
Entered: 2000 rpm
